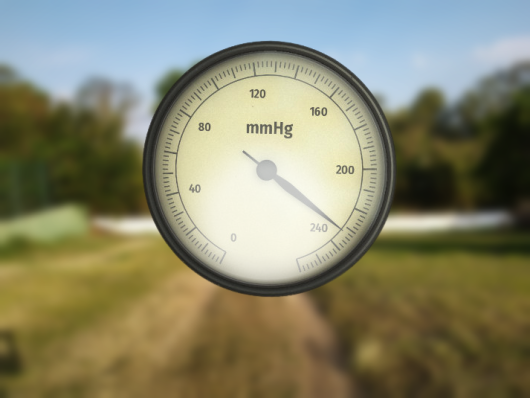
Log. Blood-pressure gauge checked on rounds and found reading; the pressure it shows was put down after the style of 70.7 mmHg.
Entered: 232 mmHg
